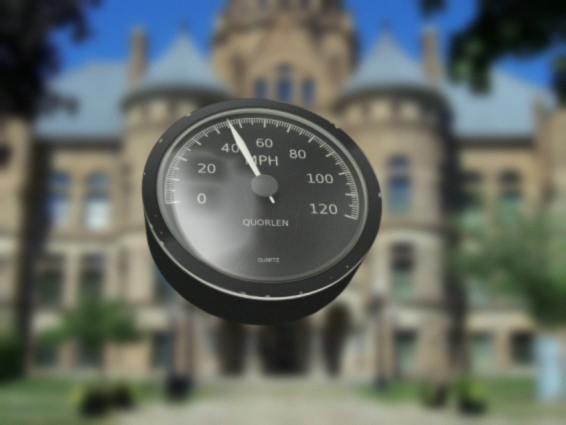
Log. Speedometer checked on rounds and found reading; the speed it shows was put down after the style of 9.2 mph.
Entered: 45 mph
